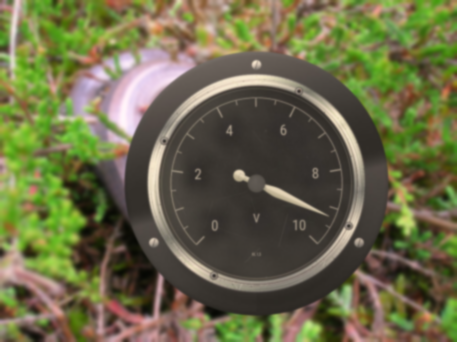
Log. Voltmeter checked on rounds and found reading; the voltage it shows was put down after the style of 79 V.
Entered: 9.25 V
